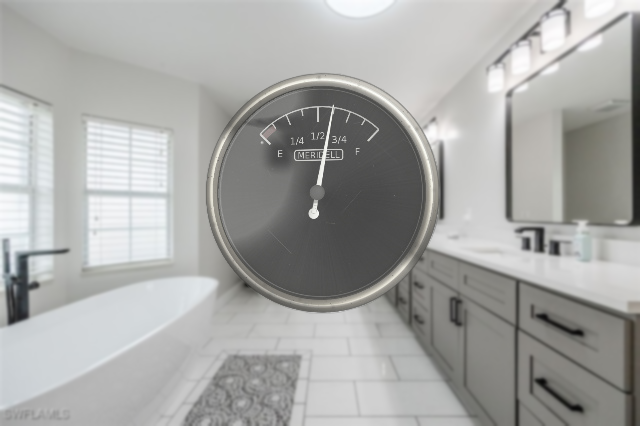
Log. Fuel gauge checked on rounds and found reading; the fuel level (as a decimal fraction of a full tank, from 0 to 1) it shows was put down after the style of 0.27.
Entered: 0.625
